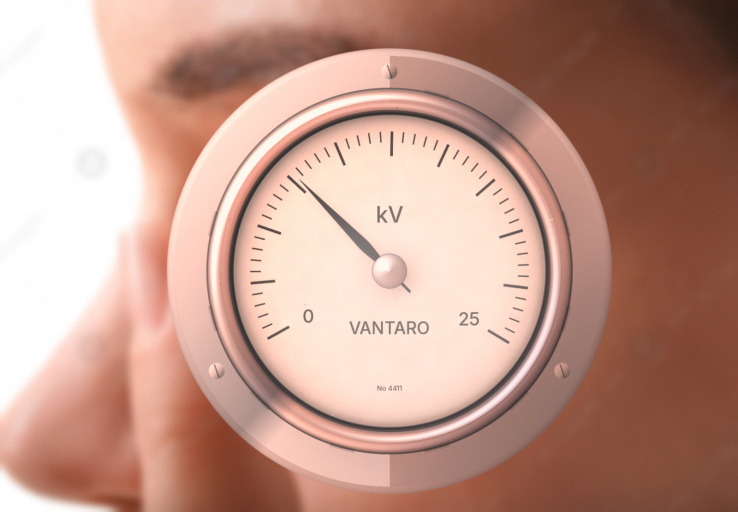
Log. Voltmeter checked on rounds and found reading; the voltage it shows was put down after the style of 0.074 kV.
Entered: 7.75 kV
